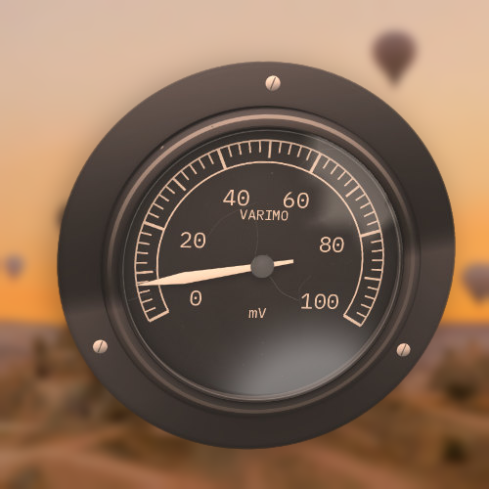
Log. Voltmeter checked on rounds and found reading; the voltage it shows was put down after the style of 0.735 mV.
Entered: 8 mV
